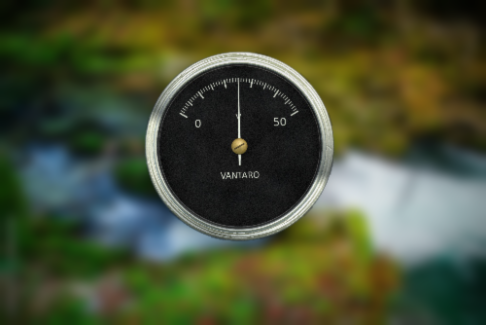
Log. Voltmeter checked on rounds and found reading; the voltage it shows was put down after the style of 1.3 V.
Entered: 25 V
